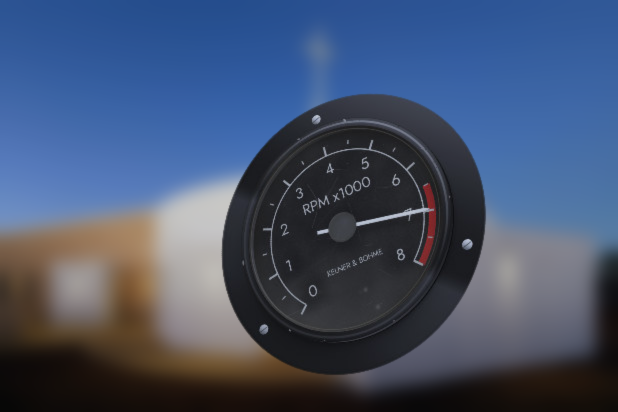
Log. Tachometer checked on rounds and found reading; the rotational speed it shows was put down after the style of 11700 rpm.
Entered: 7000 rpm
